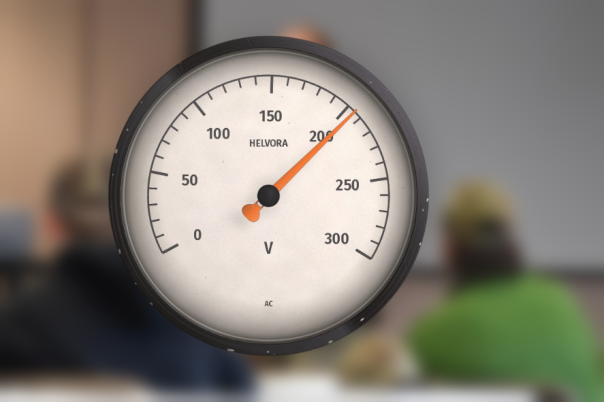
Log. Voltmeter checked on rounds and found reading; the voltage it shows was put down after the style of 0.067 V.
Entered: 205 V
